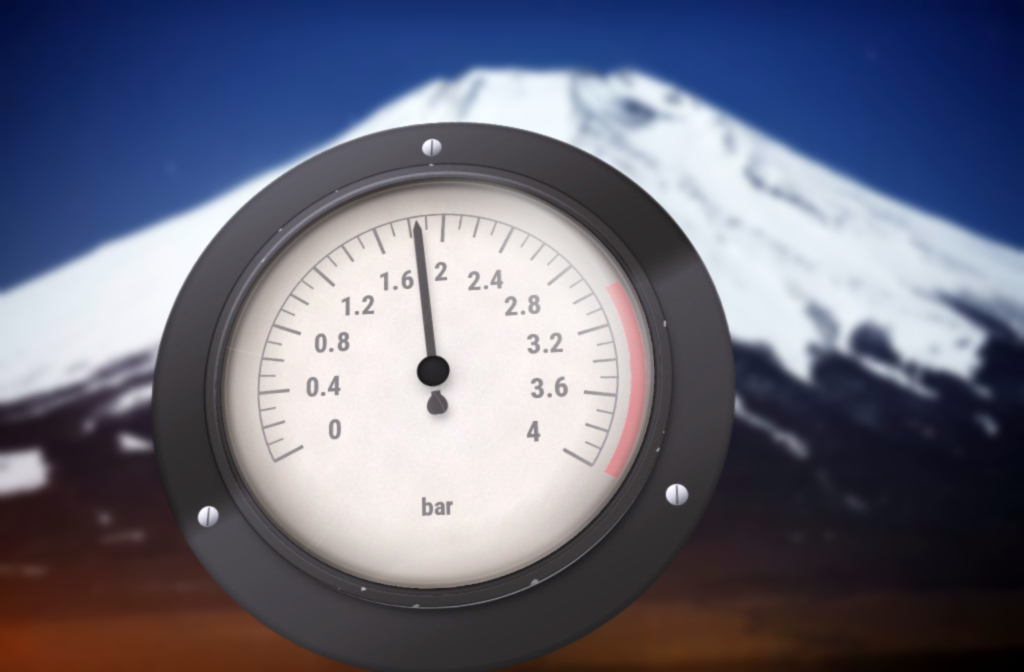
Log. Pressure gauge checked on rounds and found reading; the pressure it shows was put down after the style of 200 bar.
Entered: 1.85 bar
